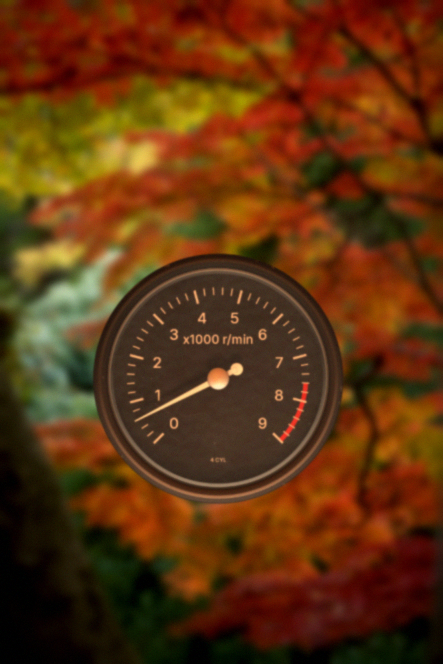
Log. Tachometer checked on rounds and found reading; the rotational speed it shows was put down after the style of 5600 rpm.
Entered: 600 rpm
